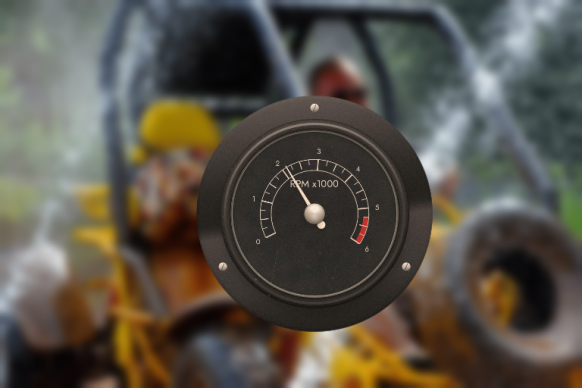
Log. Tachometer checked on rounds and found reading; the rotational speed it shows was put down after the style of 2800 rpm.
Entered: 2125 rpm
